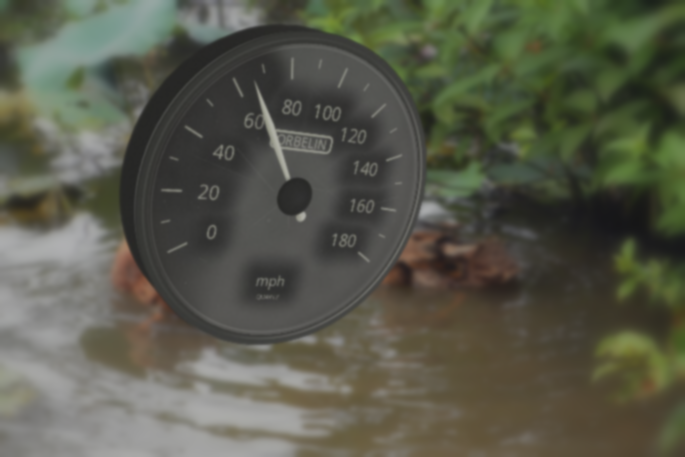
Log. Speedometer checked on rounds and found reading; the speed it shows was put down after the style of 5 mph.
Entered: 65 mph
